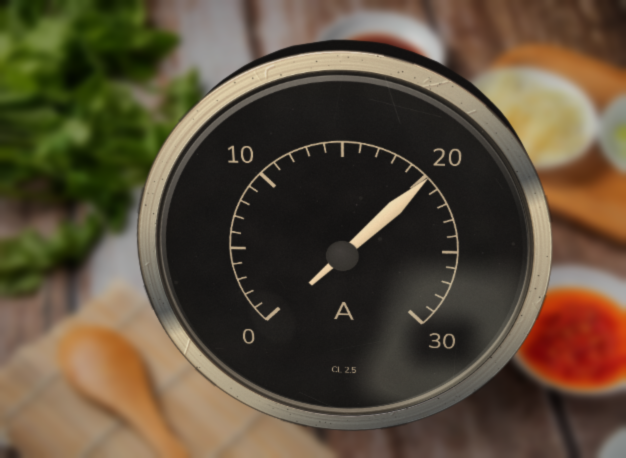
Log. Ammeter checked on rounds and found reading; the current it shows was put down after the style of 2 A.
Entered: 20 A
